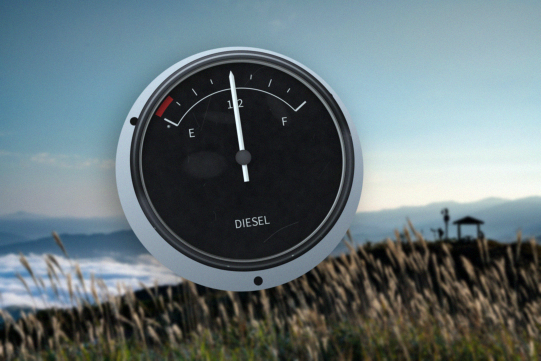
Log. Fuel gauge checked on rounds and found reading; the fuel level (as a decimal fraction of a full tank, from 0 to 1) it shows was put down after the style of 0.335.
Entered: 0.5
